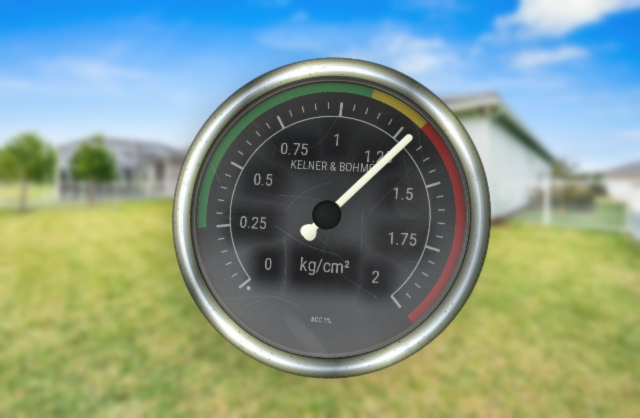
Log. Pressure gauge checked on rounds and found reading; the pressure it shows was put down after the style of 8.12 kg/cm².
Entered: 1.3 kg/cm²
